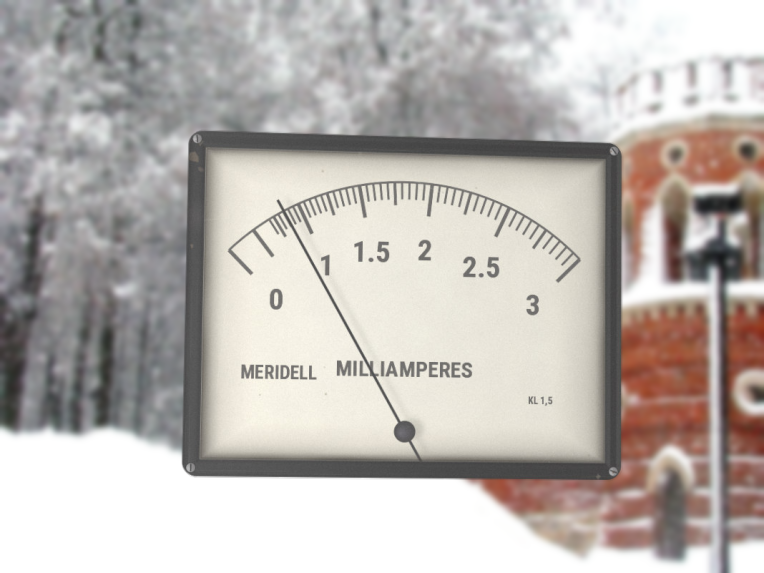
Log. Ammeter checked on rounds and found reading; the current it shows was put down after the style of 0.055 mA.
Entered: 0.85 mA
